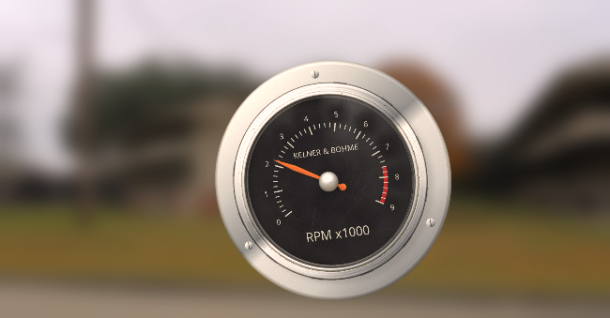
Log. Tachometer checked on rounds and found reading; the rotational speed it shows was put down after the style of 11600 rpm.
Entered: 2200 rpm
